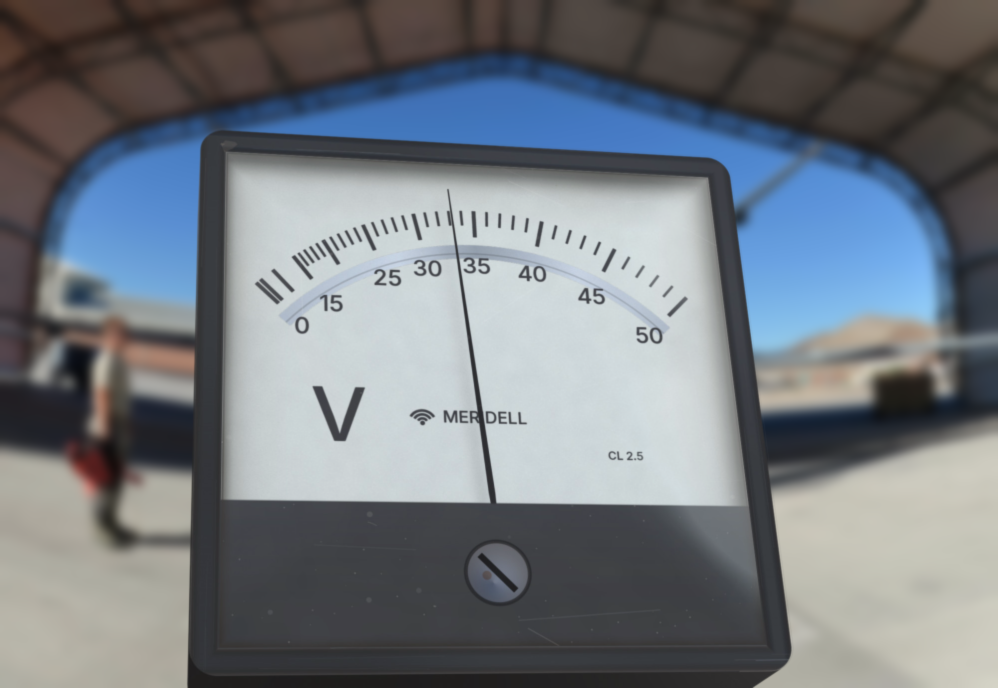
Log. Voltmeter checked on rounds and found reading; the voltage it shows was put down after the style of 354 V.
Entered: 33 V
